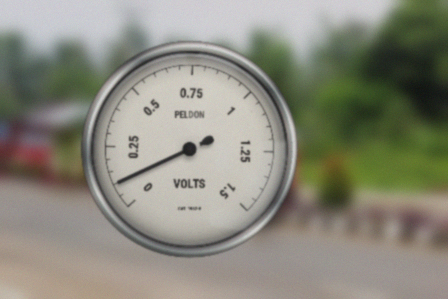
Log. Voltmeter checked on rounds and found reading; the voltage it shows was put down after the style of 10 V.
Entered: 0.1 V
